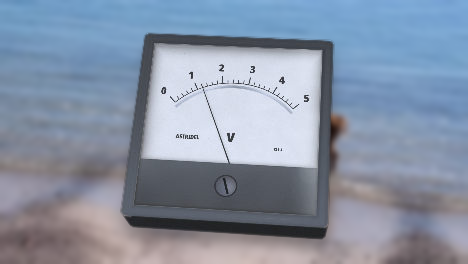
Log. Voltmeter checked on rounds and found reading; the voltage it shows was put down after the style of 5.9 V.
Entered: 1.2 V
